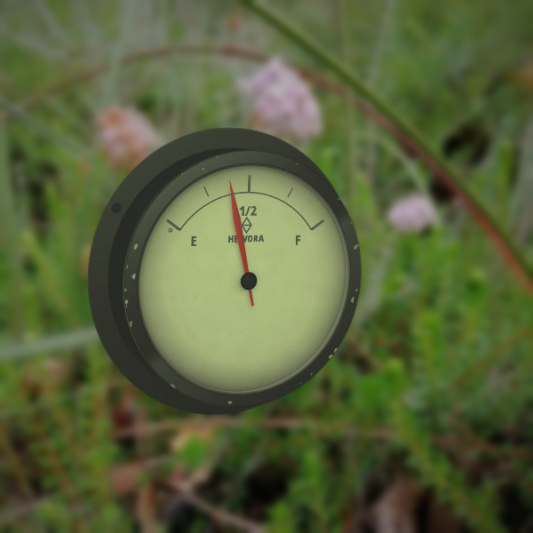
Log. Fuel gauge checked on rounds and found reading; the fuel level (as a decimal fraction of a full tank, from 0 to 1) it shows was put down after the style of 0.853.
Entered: 0.375
